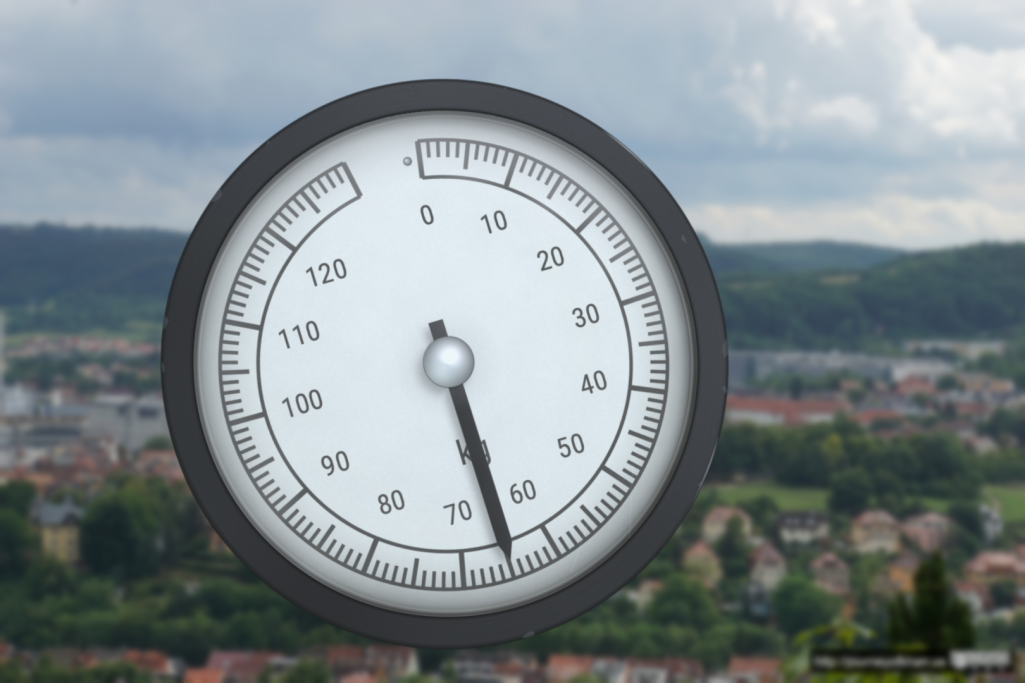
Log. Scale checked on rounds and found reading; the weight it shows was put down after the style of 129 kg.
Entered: 65 kg
